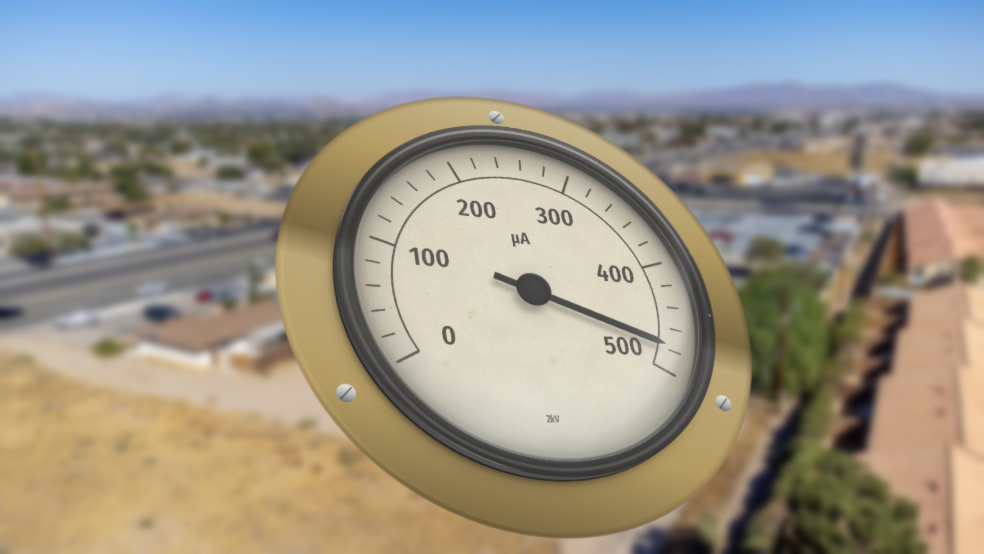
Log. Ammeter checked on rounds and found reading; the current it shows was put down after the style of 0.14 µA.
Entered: 480 µA
